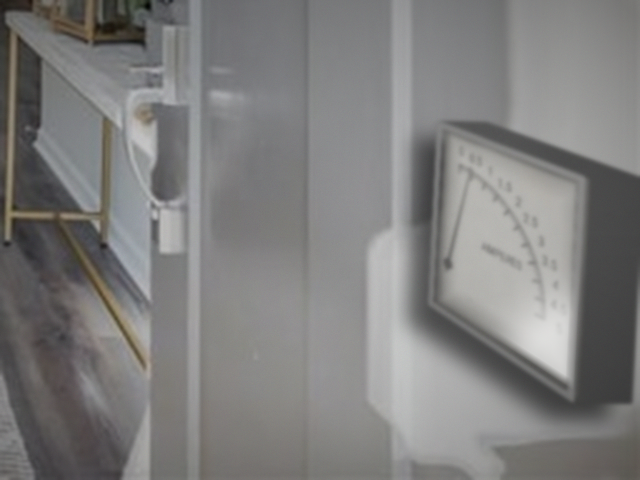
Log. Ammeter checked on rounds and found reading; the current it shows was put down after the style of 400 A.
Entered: 0.5 A
